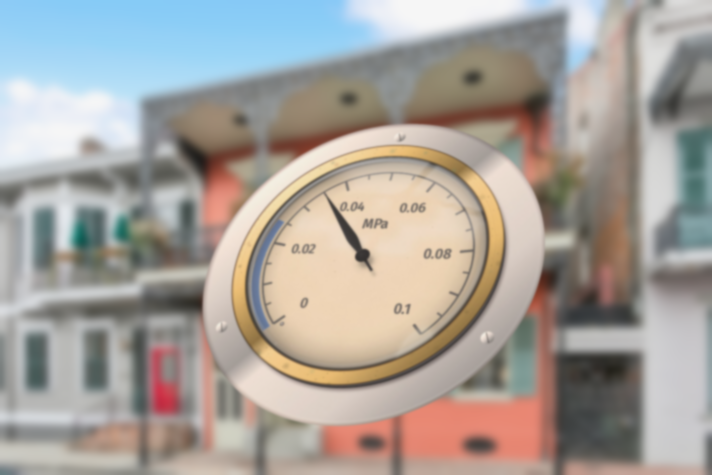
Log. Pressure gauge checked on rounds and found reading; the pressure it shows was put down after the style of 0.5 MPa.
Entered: 0.035 MPa
